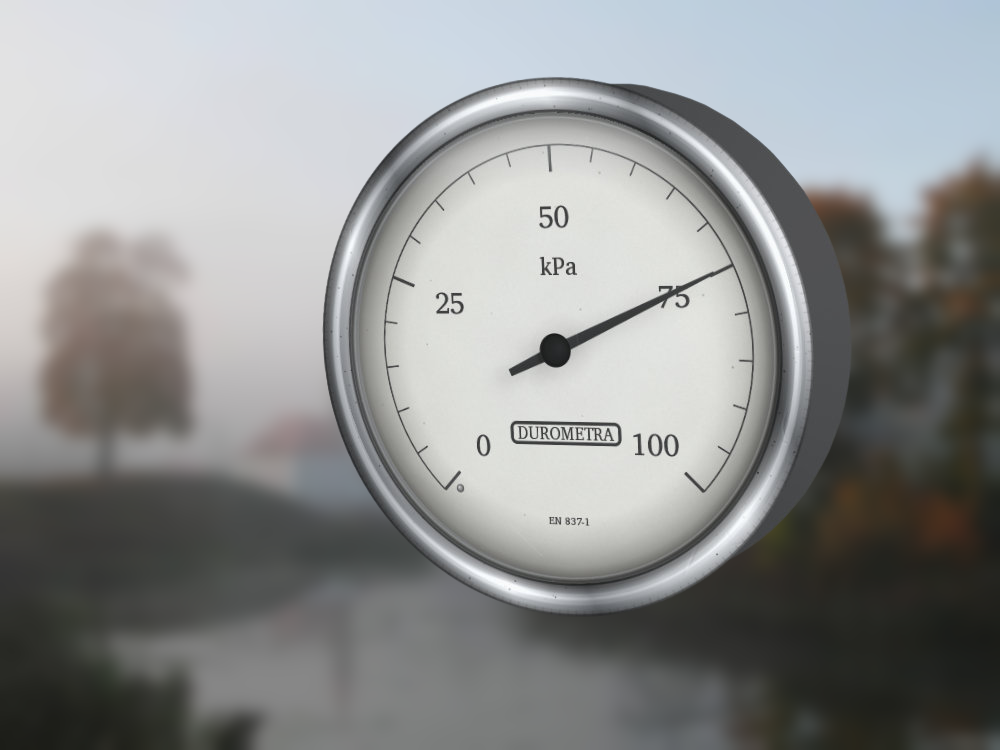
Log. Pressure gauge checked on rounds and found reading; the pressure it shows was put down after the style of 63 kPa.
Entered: 75 kPa
